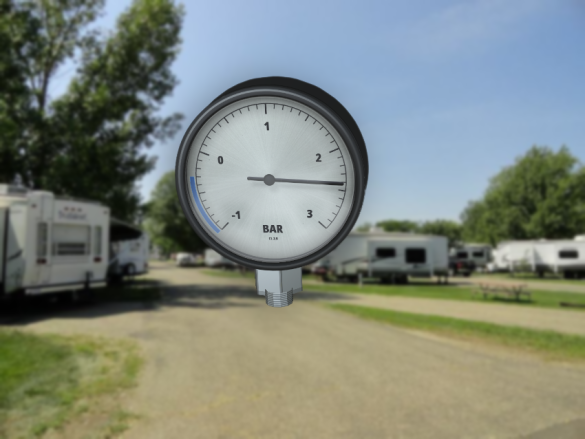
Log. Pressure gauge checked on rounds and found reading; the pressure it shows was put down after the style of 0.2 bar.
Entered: 2.4 bar
